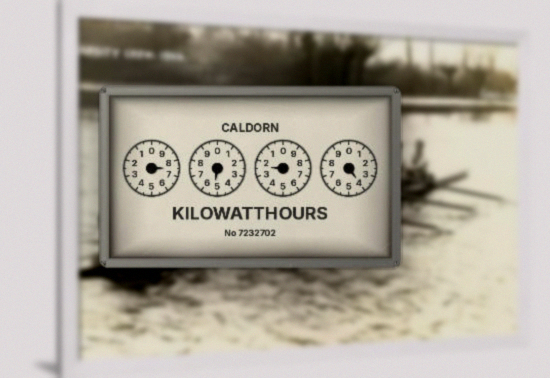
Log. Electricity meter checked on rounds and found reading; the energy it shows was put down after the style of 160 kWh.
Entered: 7524 kWh
